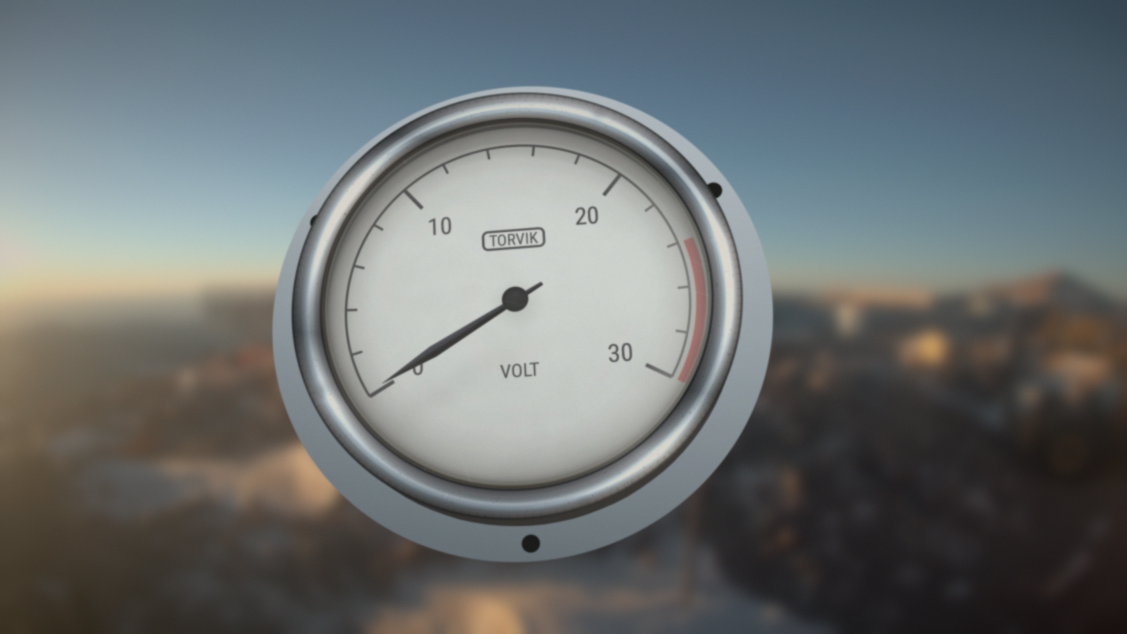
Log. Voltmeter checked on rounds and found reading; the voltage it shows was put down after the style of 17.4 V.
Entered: 0 V
